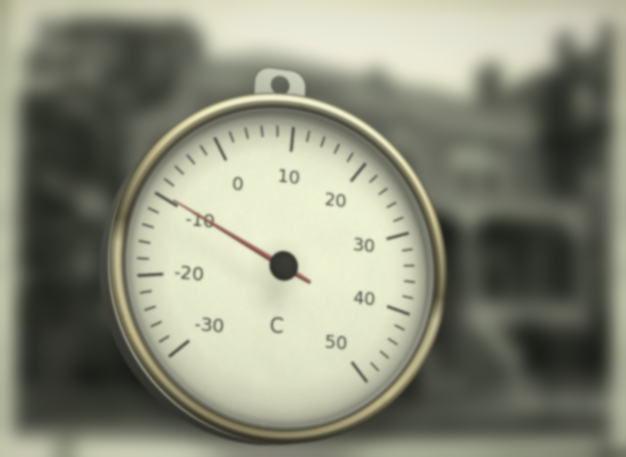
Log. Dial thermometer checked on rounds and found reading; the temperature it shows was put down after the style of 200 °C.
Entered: -10 °C
